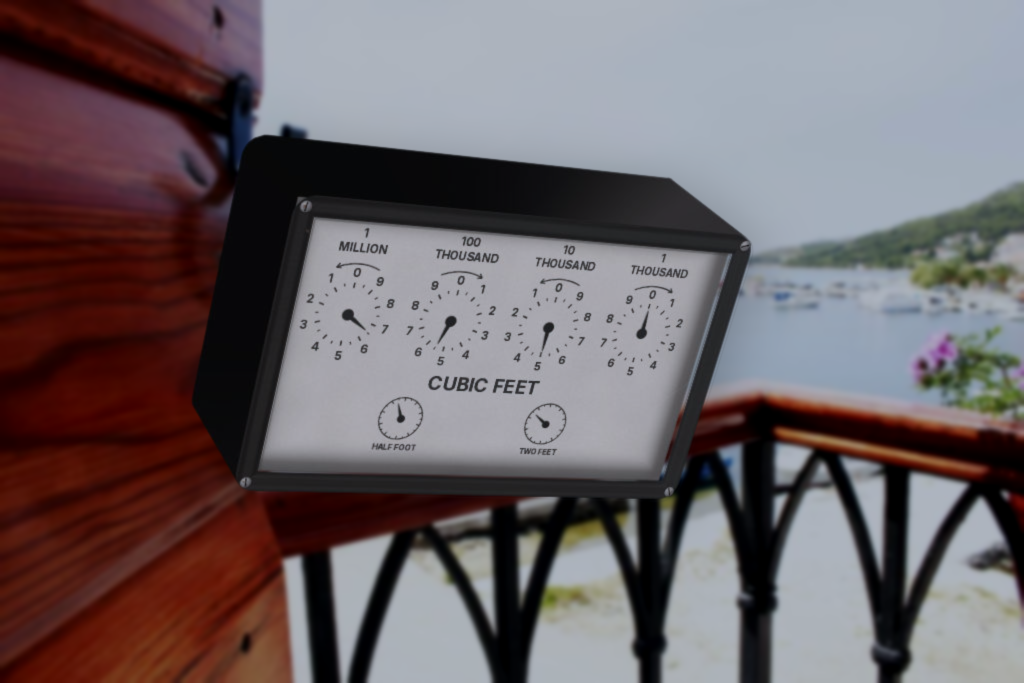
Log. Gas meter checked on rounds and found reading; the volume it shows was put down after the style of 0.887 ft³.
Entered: 655000 ft³
